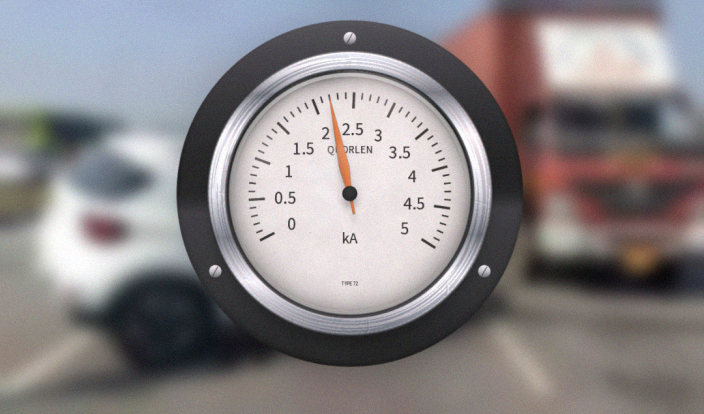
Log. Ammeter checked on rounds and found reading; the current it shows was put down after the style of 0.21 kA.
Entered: 2.2 kA
